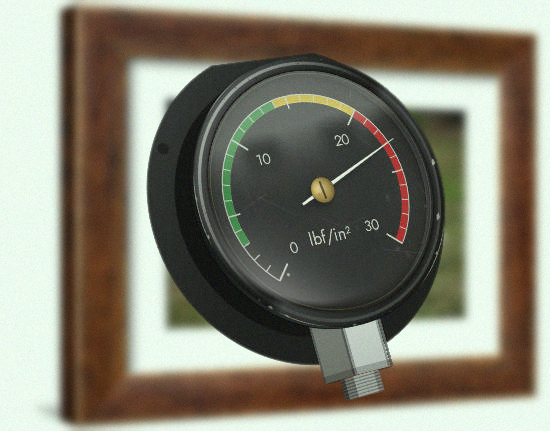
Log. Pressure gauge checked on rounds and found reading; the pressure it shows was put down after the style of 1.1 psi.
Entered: 23 psi
